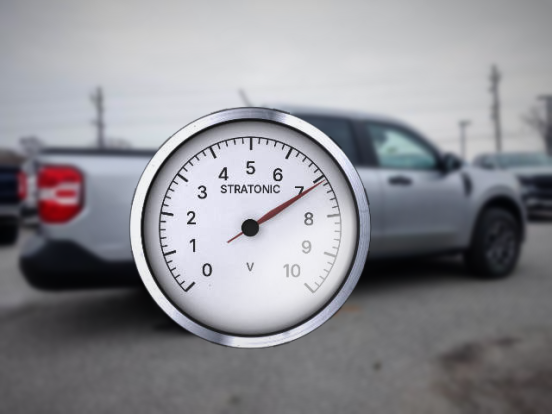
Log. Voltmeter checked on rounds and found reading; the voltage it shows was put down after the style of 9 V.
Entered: 7.1 V
